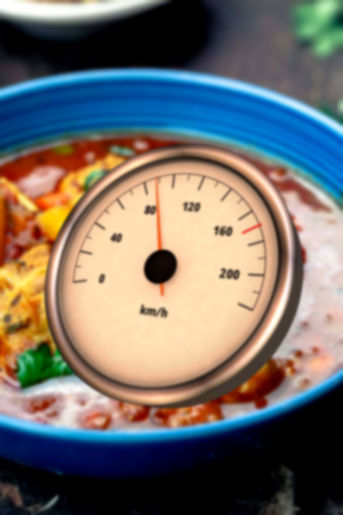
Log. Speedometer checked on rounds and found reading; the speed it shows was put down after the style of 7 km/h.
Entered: 90 km/h
